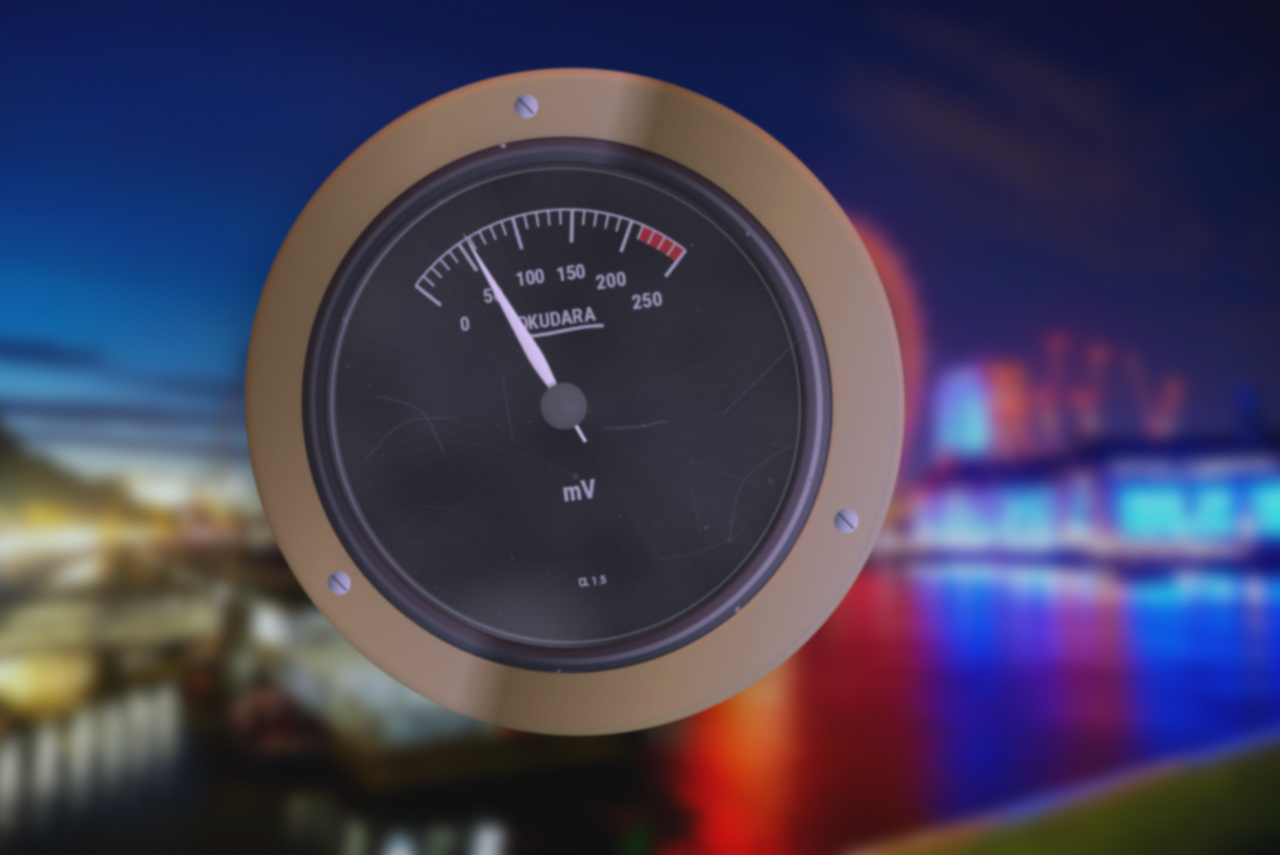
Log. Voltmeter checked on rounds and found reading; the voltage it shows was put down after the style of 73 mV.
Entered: 60 mV
